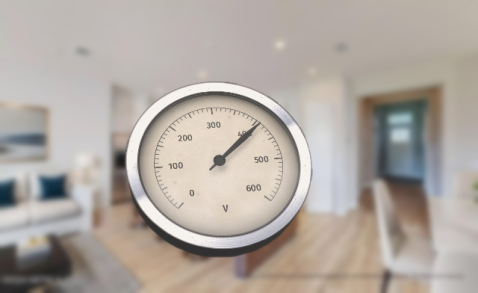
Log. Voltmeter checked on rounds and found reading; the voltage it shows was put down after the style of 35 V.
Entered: 410 V
